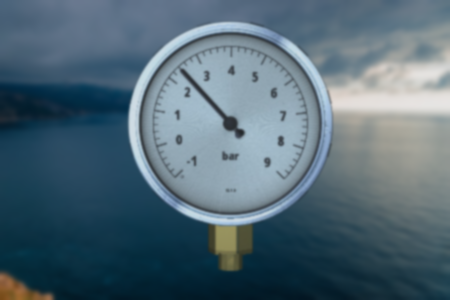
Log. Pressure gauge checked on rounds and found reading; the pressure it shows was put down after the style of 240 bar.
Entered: 2.4 bar
